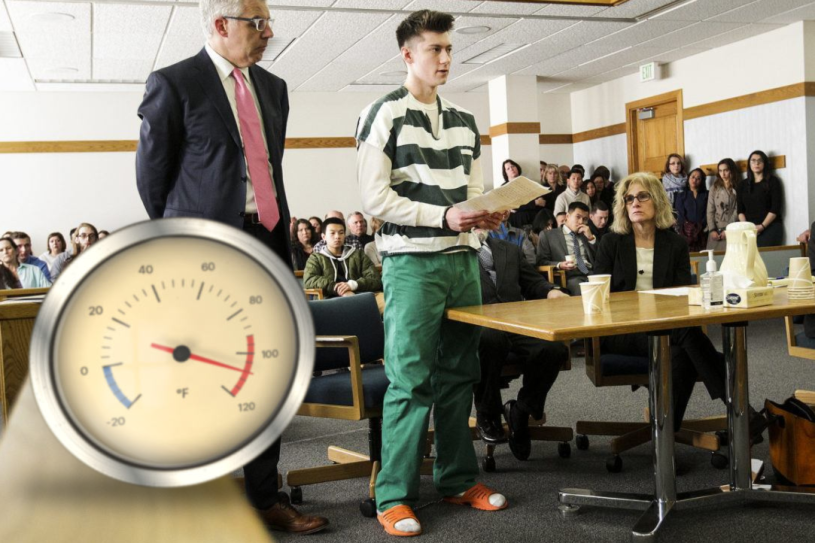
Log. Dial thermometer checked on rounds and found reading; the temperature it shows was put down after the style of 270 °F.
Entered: 108 °F
